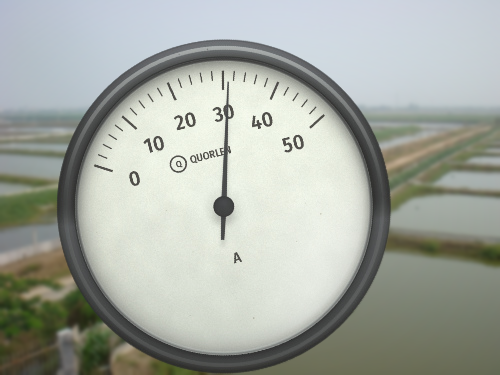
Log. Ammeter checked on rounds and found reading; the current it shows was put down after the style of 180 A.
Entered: 31 A
